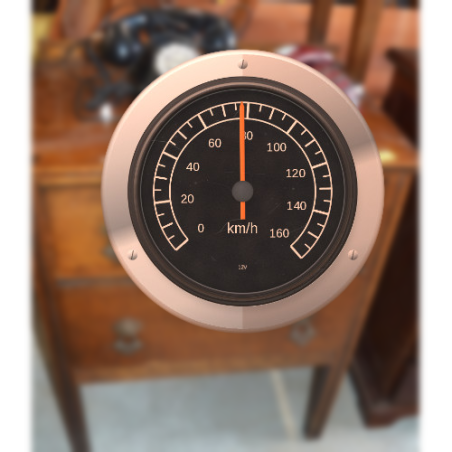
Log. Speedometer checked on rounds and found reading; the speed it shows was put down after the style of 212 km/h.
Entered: 77.5 km/h
